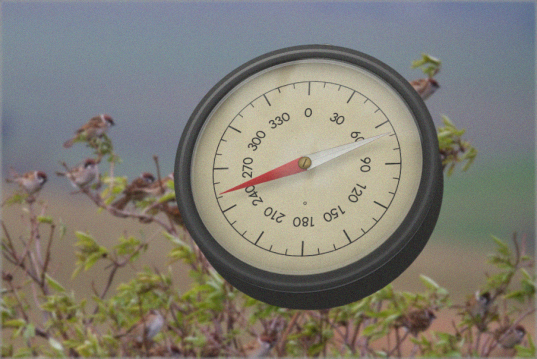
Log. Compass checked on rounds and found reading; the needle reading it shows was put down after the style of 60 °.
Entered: 250 °
